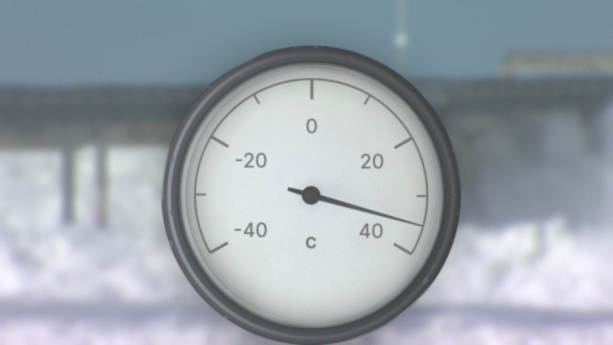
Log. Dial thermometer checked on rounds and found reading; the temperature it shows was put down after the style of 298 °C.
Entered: 35 °C
